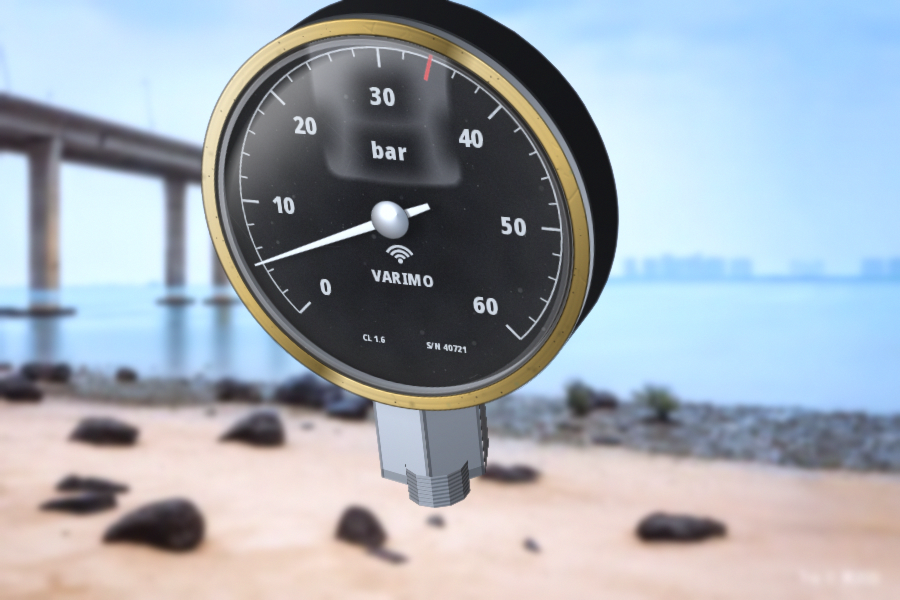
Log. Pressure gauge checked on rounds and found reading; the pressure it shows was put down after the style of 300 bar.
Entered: 5 bar
